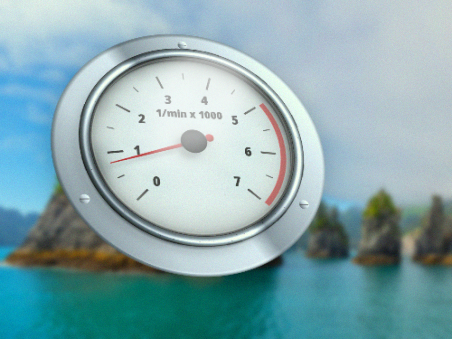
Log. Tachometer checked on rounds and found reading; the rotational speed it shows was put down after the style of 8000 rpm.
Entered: 750 rpm
